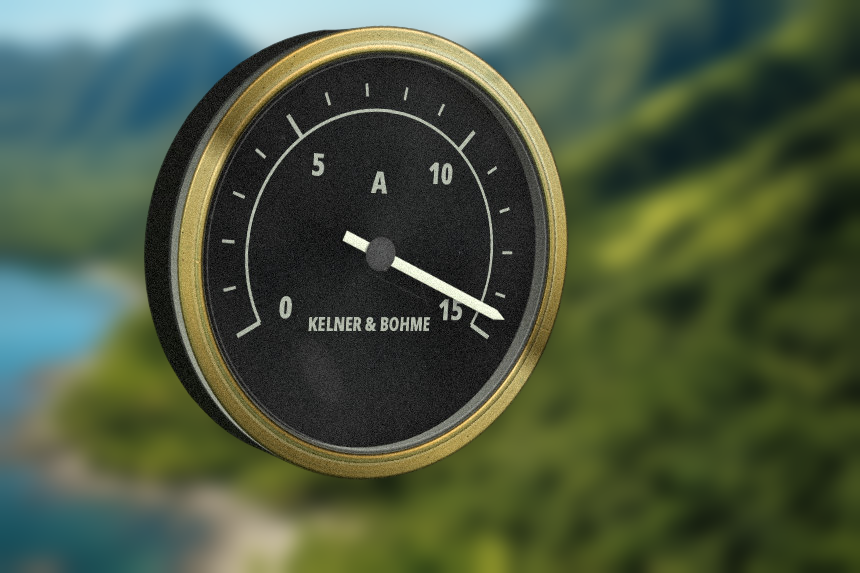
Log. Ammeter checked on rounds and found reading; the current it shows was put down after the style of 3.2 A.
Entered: 14.5 A
